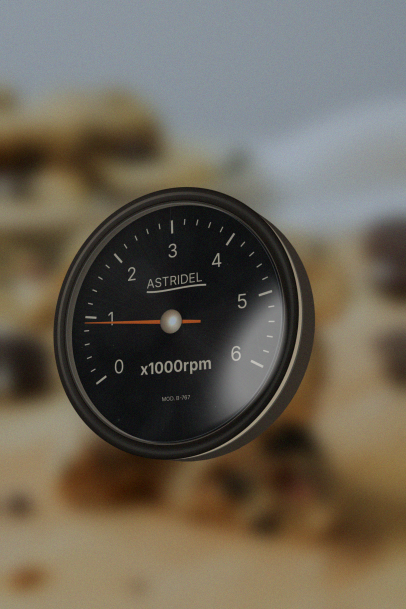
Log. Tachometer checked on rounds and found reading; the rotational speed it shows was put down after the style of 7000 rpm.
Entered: 900 rpm
